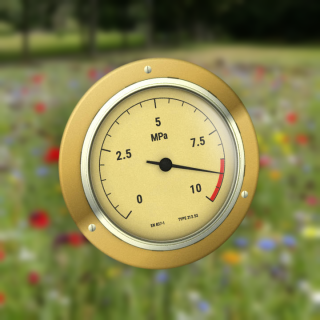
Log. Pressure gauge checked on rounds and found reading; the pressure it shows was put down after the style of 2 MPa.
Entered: 9 MPa
